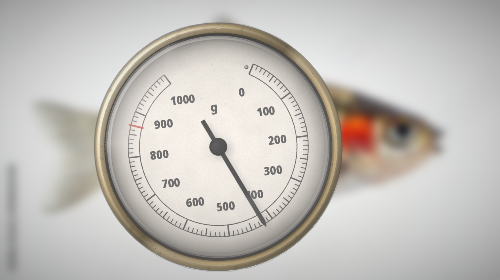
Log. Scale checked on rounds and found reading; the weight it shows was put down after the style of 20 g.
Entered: 420 g
